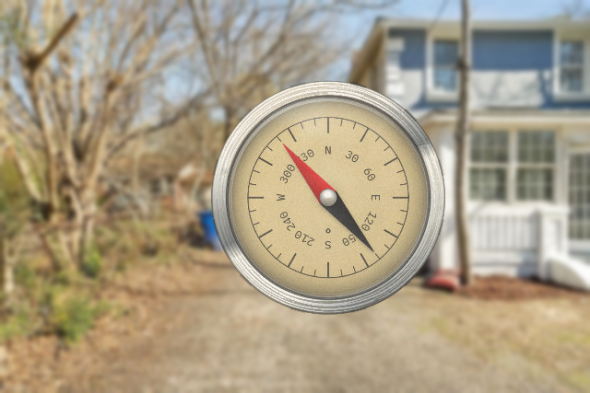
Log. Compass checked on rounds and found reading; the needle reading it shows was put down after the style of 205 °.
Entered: 320 °
